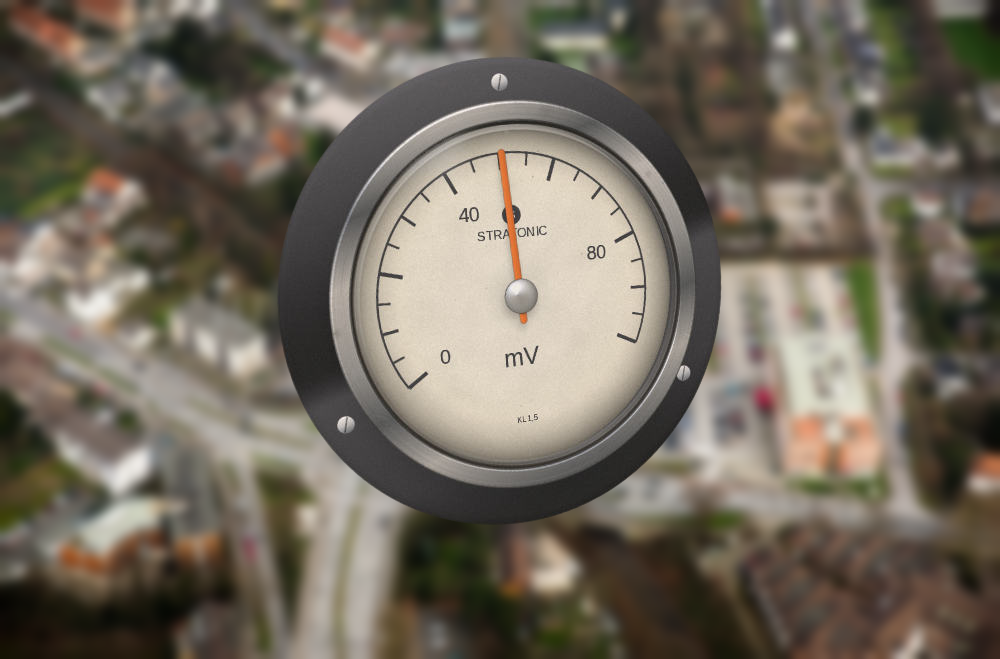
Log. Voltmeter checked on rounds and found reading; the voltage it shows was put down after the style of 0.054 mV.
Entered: 50 mV
